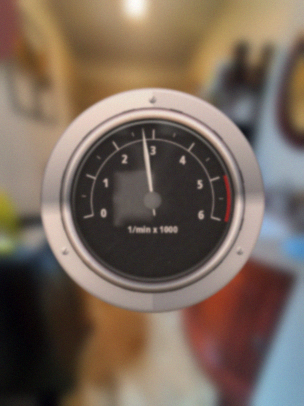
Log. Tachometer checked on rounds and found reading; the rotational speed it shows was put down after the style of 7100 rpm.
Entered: 2750 rpm
